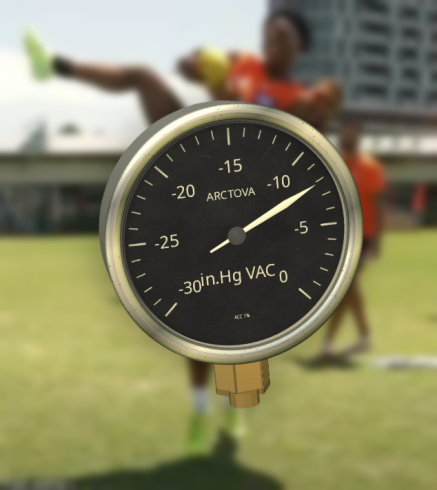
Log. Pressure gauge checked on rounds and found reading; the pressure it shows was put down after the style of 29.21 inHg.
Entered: -8 inHg
